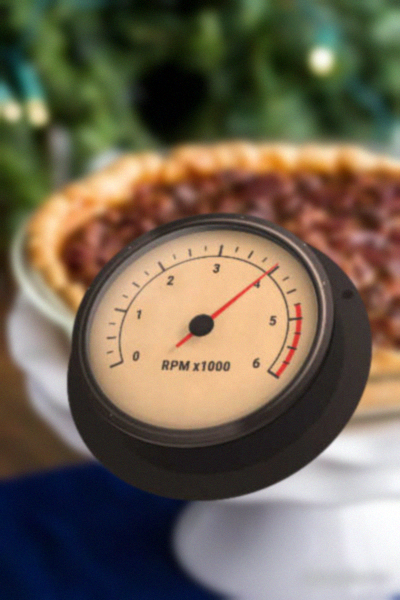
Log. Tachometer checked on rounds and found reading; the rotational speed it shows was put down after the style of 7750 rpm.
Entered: 4000 rpm
